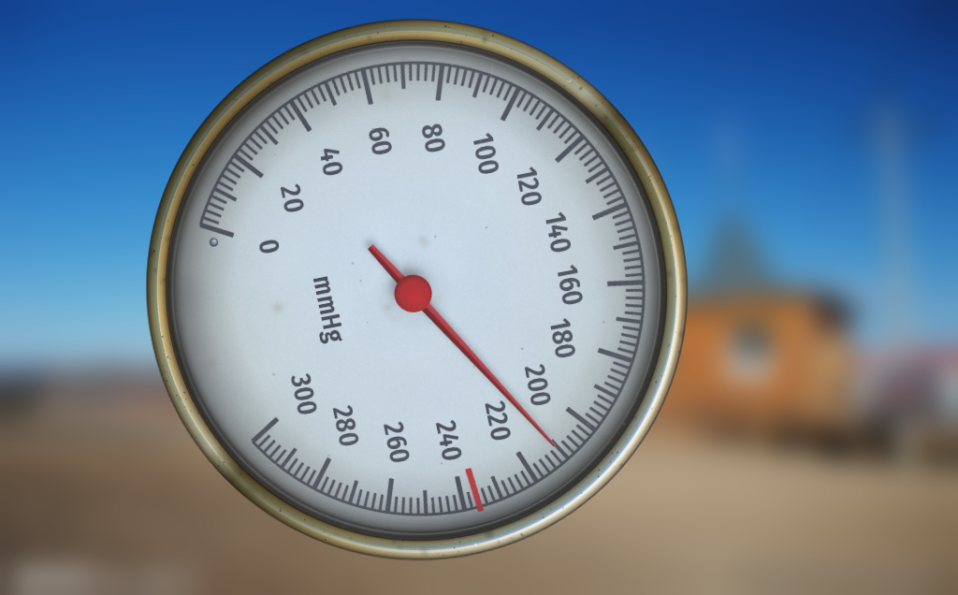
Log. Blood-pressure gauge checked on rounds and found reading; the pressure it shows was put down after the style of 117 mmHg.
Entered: 210 mmHg
